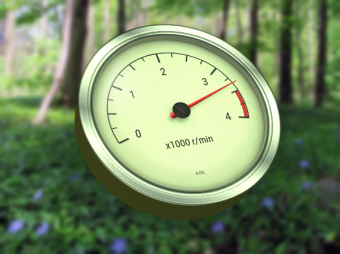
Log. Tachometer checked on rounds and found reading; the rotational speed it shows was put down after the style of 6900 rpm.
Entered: 3375 rpm
